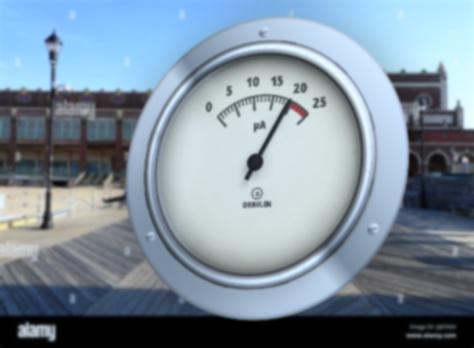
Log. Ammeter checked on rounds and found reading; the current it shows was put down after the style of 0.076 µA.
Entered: 20 µA
